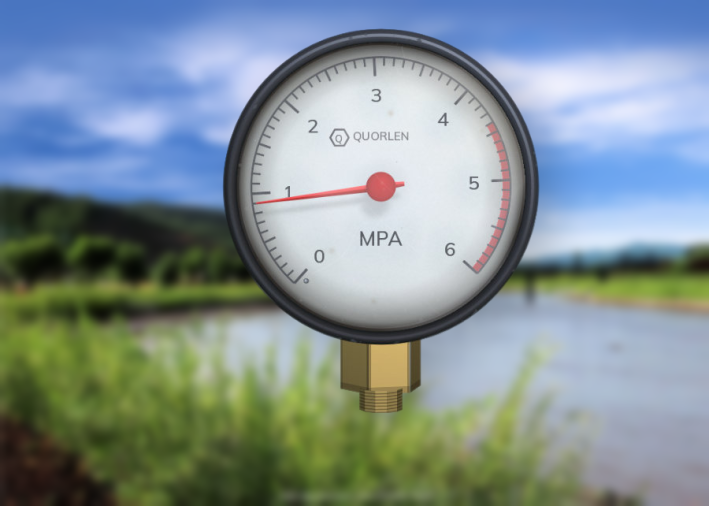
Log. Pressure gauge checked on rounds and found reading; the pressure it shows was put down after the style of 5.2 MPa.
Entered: 0.9 MPa
